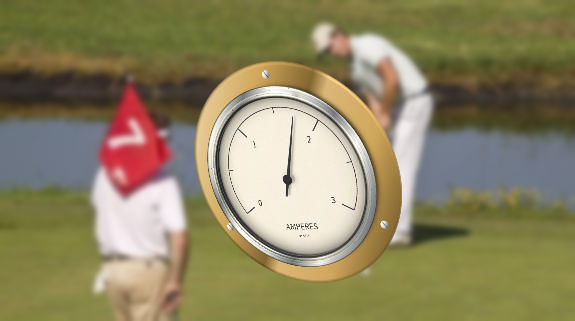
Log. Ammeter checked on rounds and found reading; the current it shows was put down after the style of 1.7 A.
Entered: 1.75 A
